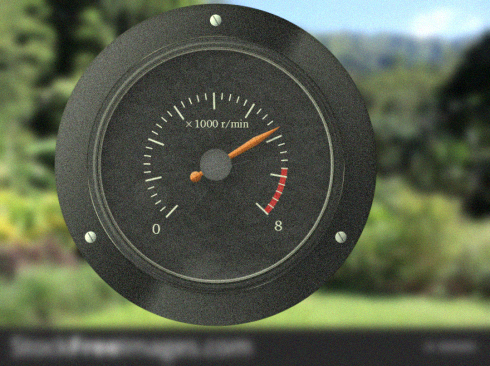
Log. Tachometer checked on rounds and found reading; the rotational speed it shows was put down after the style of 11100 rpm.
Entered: 5800 rpm
